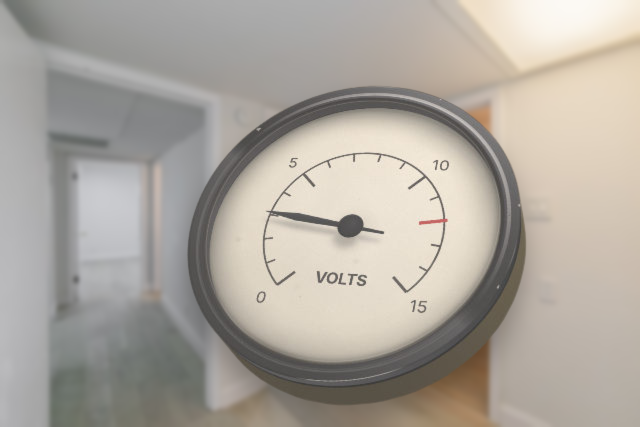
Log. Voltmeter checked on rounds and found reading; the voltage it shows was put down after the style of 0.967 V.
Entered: 3 V
